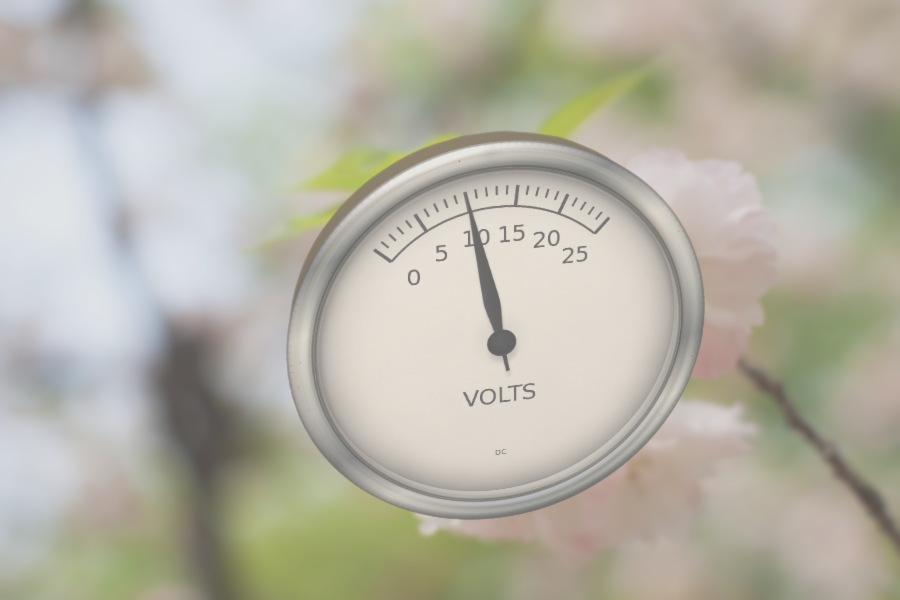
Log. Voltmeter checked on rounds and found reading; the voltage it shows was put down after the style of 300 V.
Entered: 10 V
